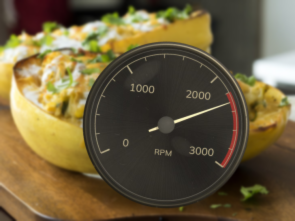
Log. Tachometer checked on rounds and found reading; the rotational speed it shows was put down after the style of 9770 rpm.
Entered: 2300 rpm
